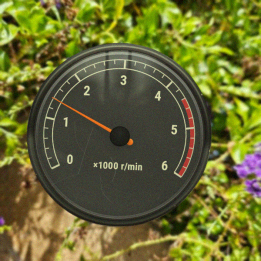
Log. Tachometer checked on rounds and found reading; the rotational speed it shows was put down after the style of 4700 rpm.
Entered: 1400 rpm
